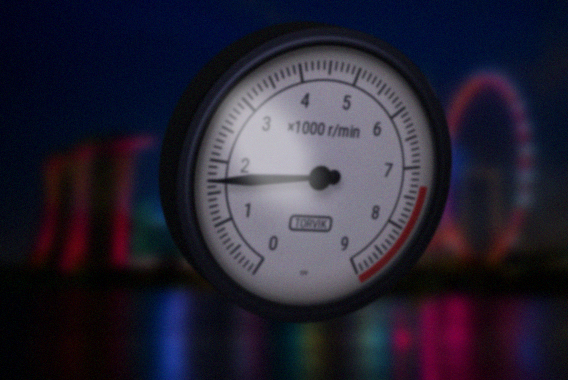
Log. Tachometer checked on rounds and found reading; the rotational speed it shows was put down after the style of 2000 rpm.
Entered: 1700 rpm
